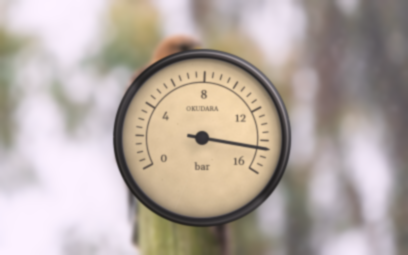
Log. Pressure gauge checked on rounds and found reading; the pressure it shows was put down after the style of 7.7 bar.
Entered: 14.5 bar
